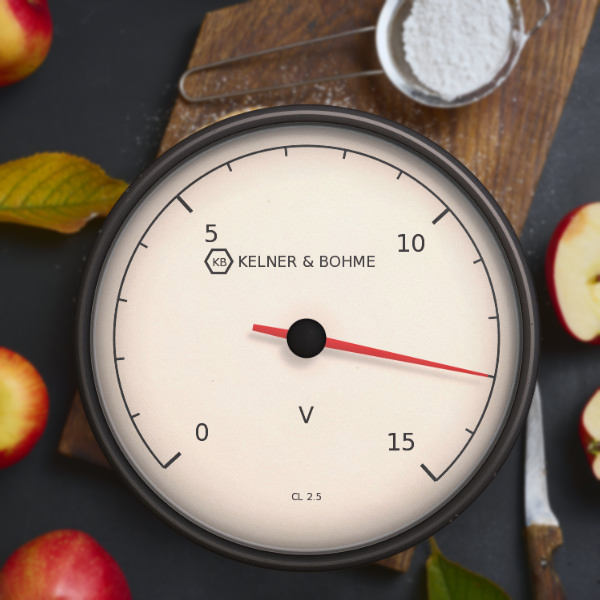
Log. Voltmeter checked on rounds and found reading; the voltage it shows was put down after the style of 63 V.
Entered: 13 V
